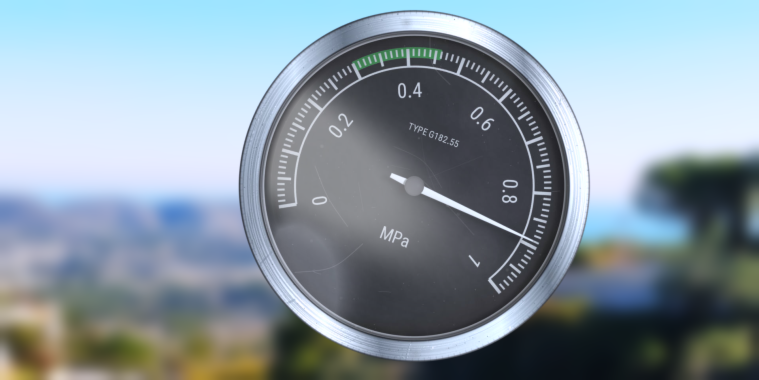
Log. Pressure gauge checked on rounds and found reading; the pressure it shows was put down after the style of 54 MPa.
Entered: 0.89 MPa
